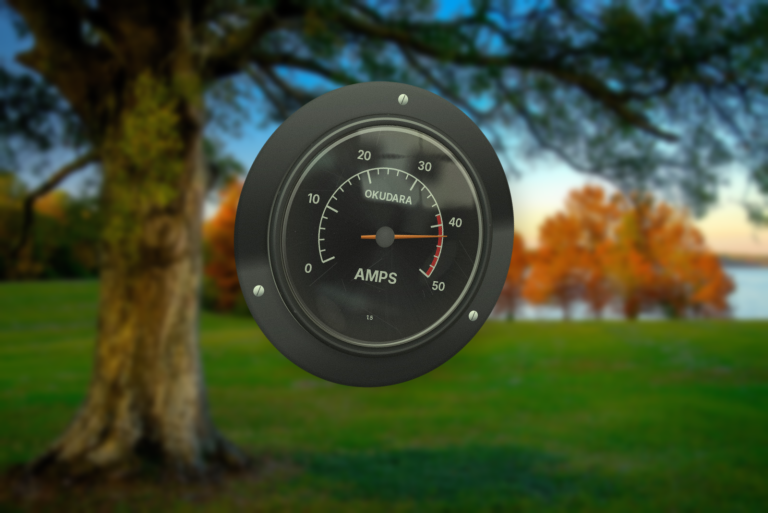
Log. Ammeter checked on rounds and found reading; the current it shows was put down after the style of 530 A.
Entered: 42 A
